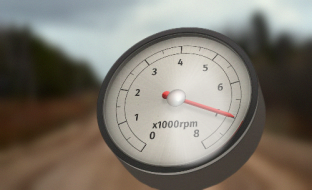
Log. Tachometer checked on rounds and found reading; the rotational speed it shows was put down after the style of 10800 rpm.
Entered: 7000 rpm
